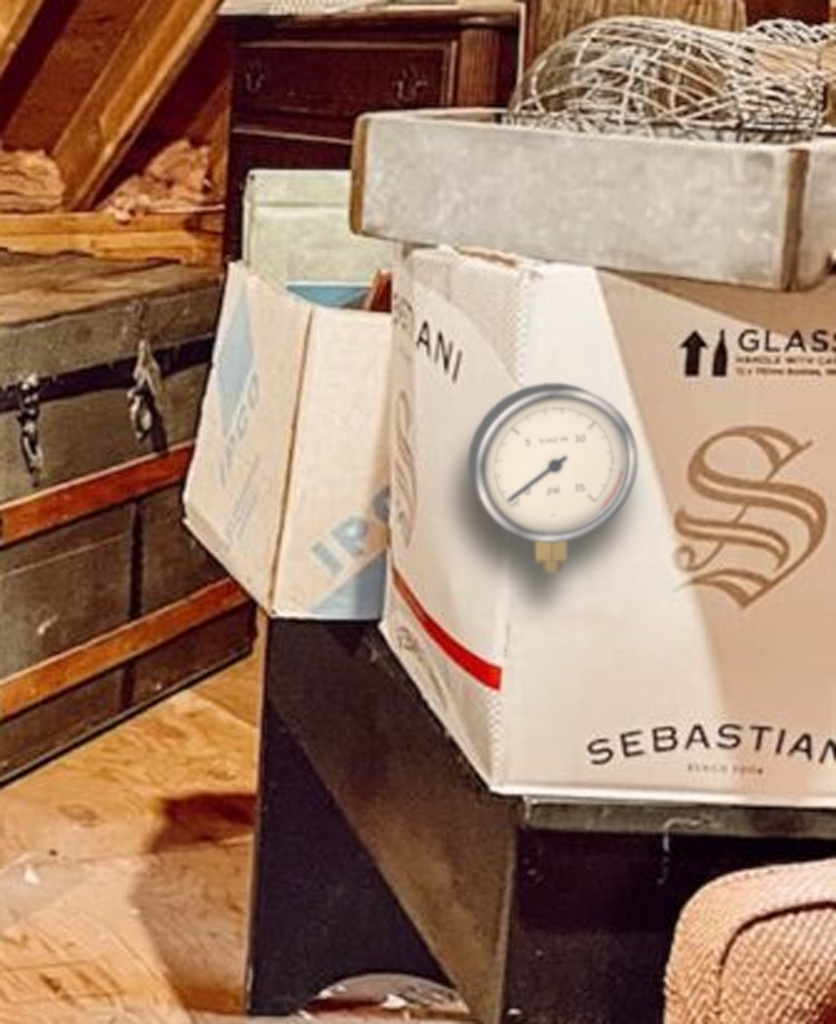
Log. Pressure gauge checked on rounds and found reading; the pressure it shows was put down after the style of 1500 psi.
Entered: 0.5 psi
